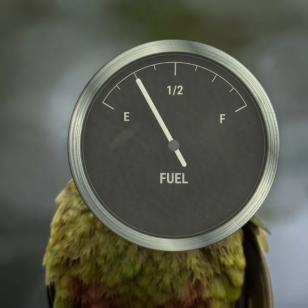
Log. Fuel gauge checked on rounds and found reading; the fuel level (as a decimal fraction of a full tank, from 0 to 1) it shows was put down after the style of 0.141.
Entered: 0.25
